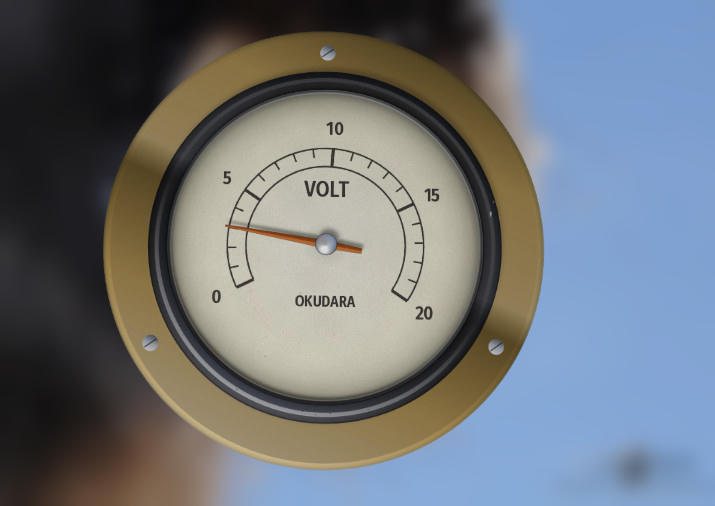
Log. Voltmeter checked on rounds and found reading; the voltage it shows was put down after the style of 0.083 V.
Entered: 3 V
